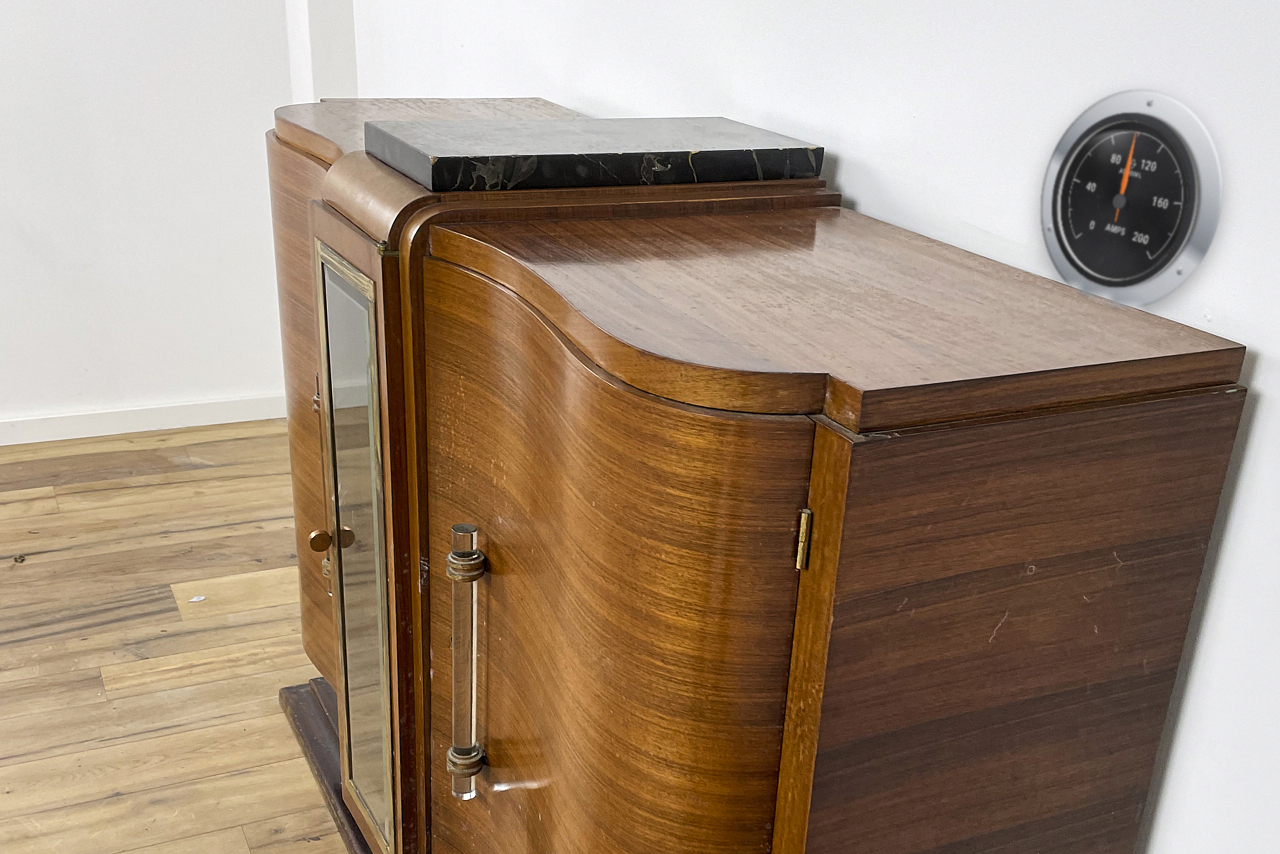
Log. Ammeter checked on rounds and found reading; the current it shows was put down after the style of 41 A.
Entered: 100 A
